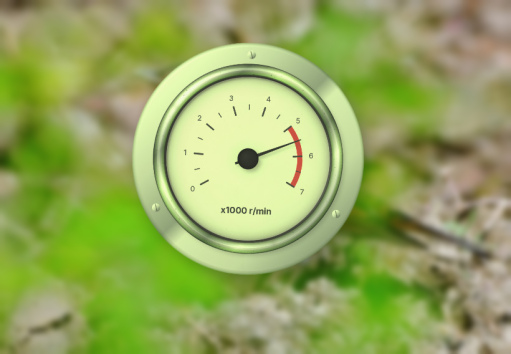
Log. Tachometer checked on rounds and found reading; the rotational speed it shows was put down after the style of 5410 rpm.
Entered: 5500 rpm
